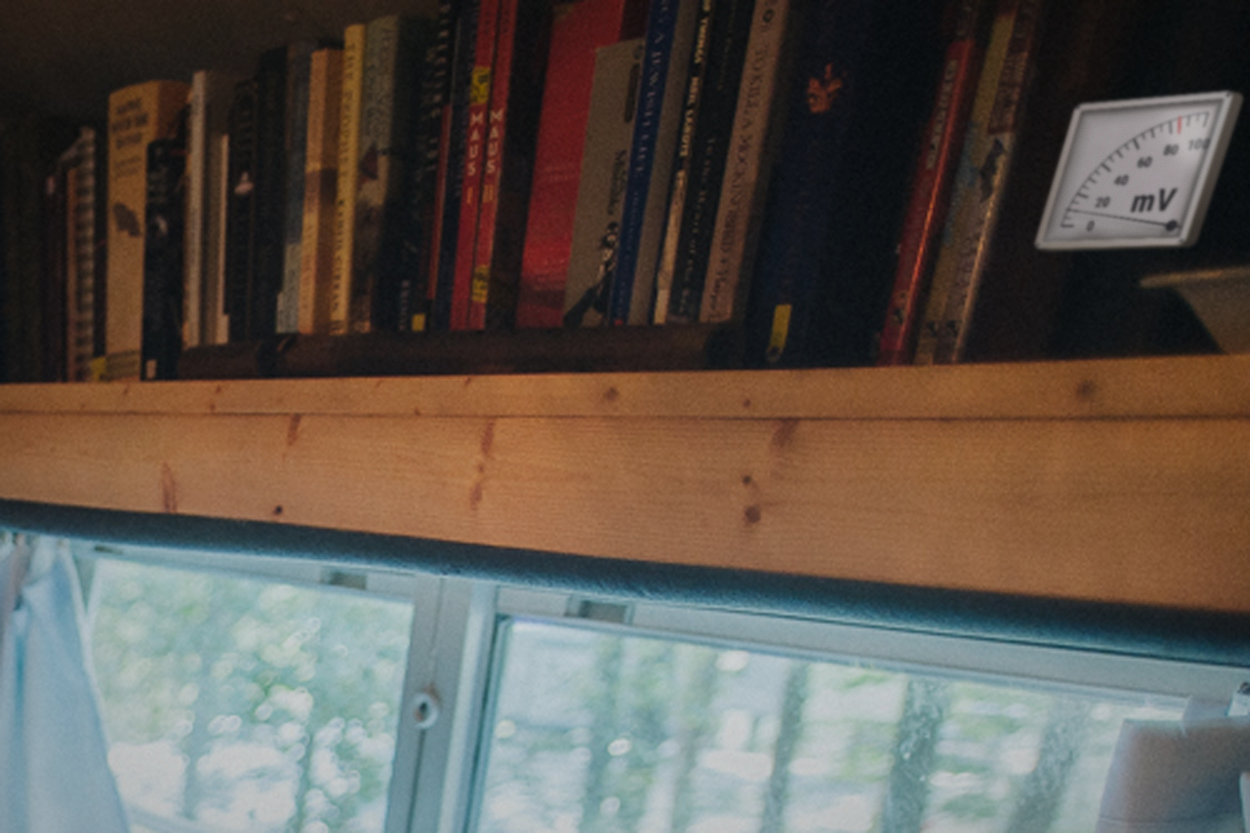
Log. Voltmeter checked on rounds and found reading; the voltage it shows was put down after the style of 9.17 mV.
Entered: 10 mV
